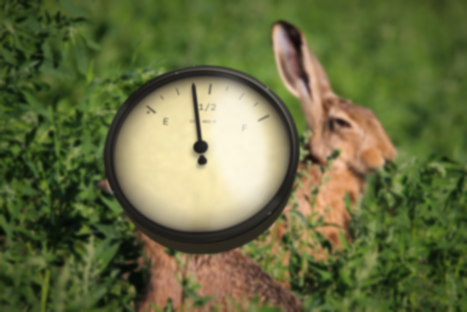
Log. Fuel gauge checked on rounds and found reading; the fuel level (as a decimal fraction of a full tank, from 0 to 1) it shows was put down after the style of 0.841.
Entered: 0.375
